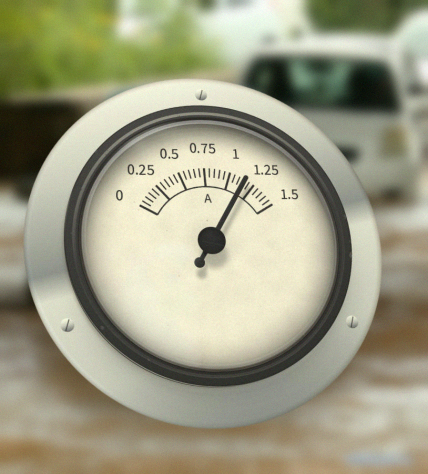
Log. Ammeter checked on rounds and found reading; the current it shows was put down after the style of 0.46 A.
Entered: 1.15 A
